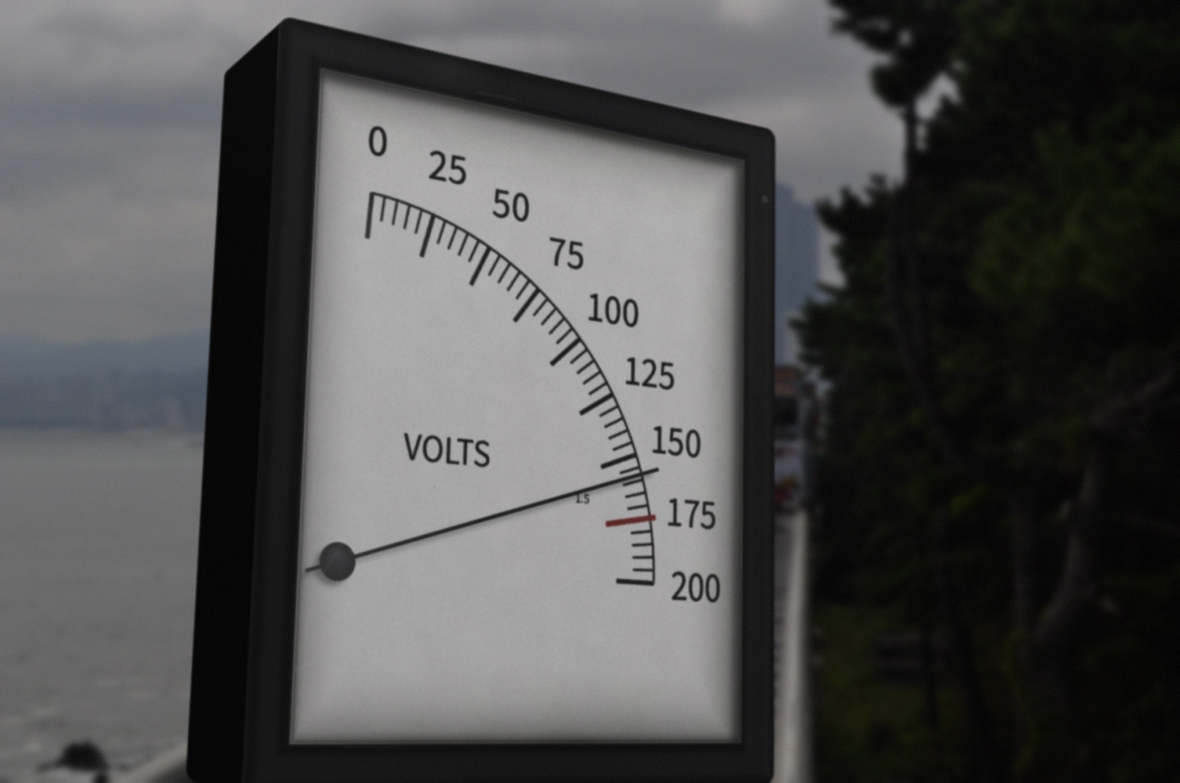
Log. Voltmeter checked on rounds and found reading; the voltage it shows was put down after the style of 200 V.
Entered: 157.5 V
